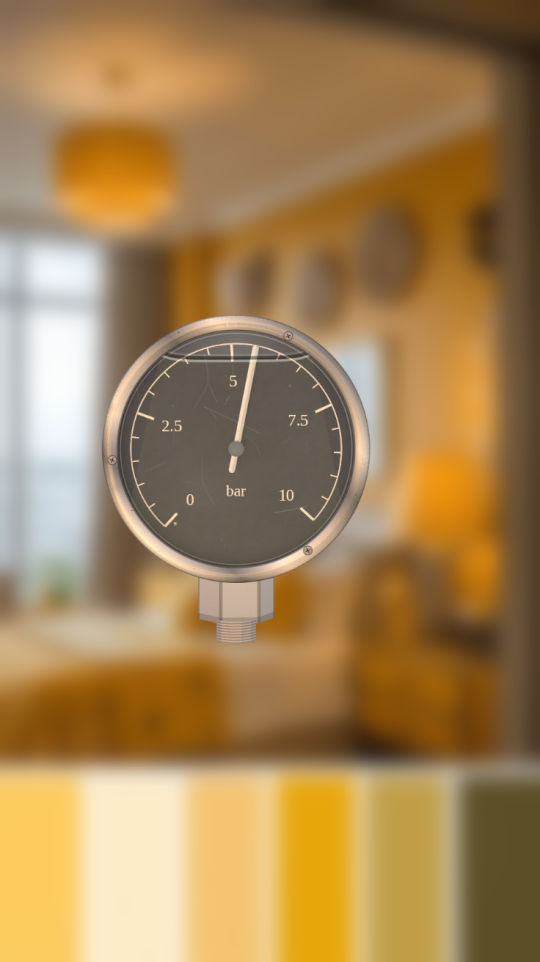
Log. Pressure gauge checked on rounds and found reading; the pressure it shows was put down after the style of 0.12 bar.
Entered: 5.5 bar
